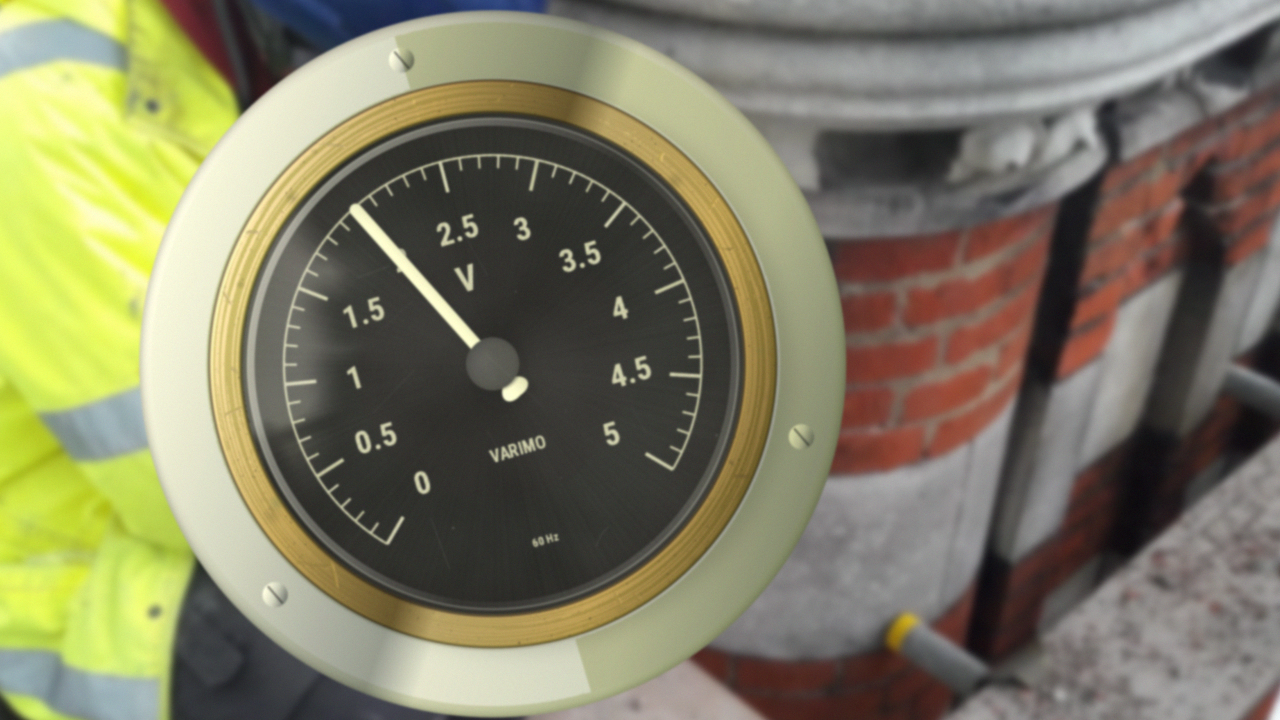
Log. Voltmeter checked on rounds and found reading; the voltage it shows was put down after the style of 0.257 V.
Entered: 2 V
